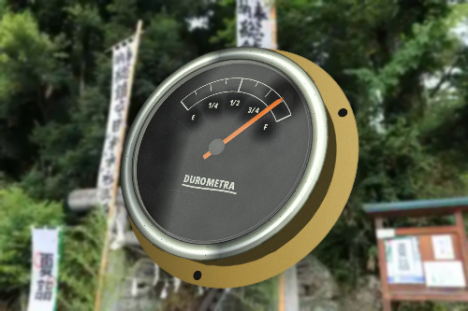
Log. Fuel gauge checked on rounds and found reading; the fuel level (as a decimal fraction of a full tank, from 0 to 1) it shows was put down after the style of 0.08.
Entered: 0.875
